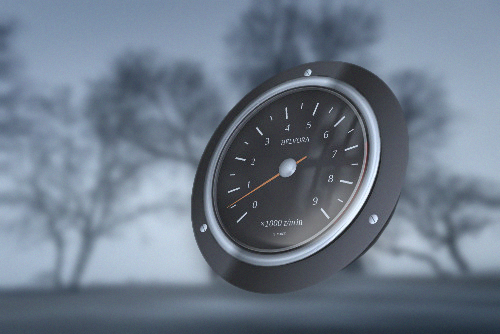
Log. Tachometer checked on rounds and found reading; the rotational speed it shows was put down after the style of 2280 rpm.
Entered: 500 rpm
